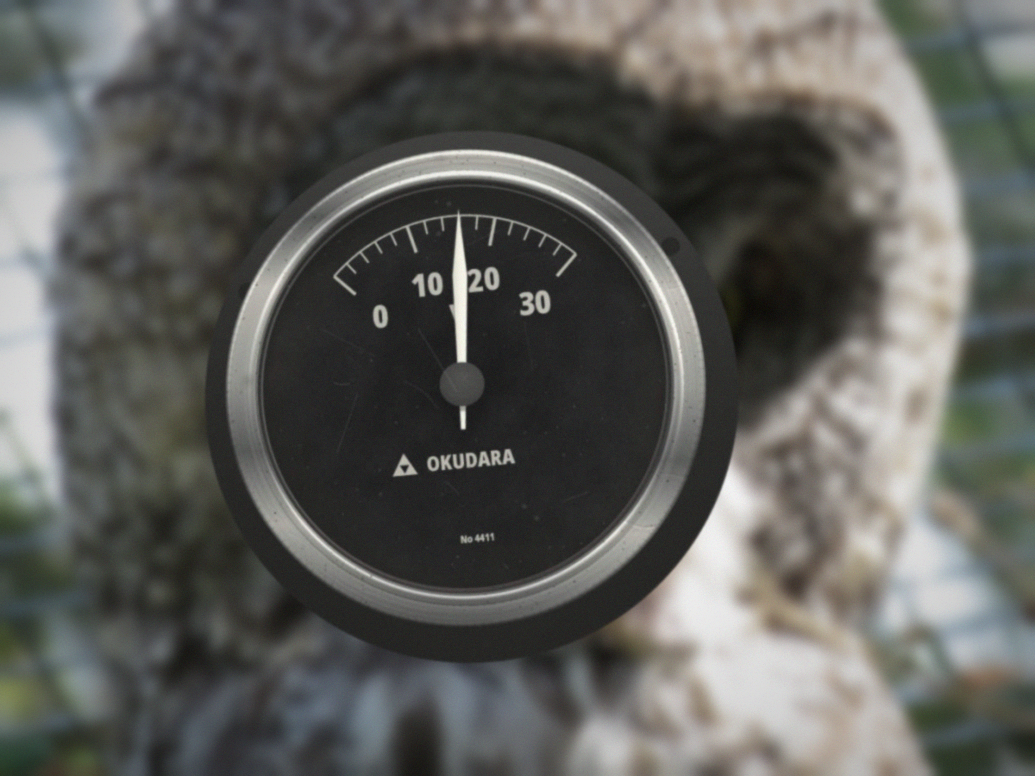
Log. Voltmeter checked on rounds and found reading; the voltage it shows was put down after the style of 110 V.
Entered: 16 V
